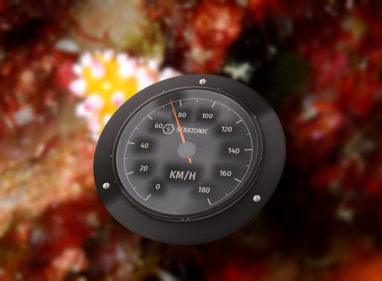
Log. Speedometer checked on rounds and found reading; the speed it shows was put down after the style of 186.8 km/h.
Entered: 75 km/h
